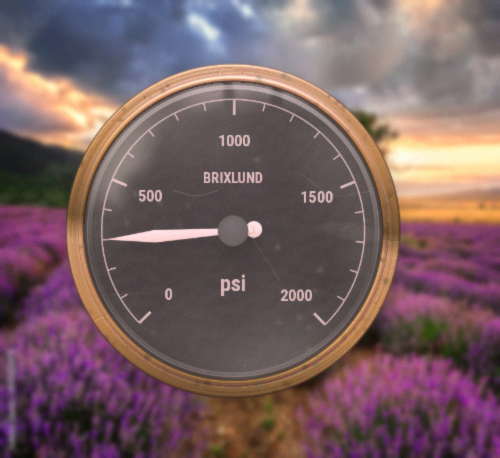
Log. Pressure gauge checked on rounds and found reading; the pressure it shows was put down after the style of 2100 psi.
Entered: 300 psi
